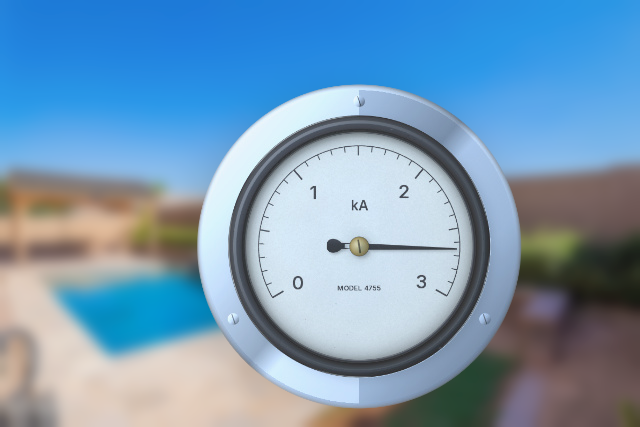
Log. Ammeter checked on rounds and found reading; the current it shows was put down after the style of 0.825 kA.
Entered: 2.65 kA
